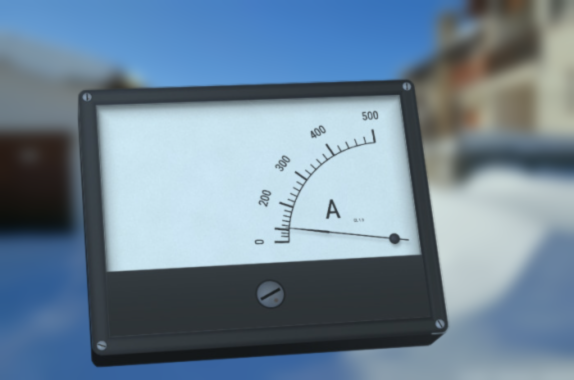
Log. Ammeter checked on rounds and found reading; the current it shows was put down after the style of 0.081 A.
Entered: 100 A
